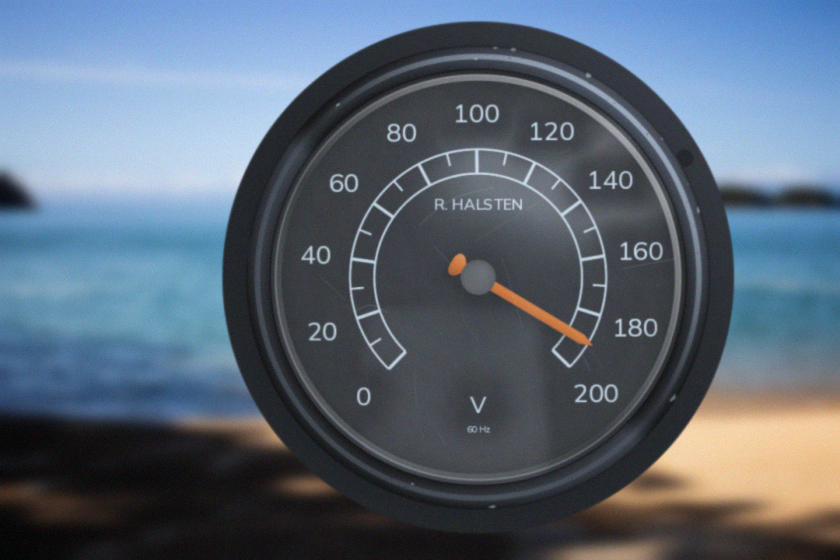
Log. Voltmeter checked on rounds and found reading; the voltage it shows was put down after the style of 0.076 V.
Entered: 190 V
